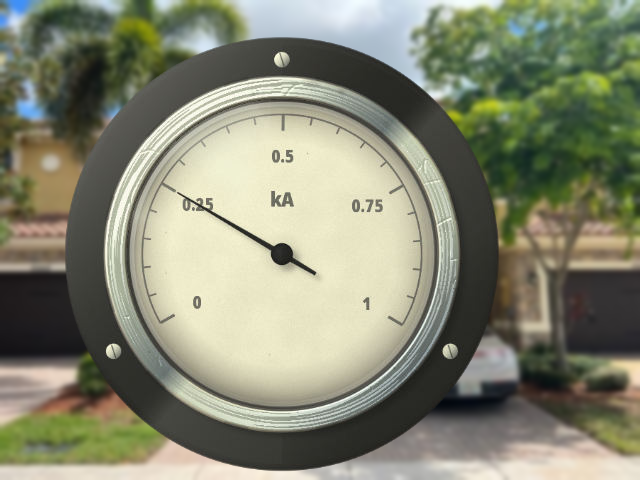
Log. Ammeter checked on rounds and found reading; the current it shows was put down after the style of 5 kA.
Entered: 0.25 kA
